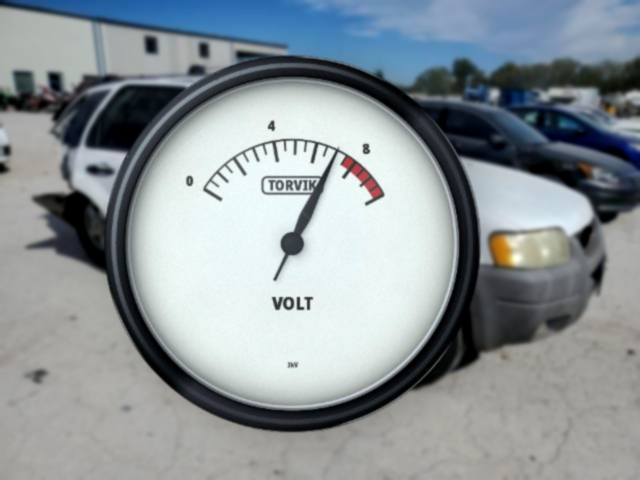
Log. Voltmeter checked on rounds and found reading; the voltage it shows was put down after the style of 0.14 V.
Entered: 7 V
